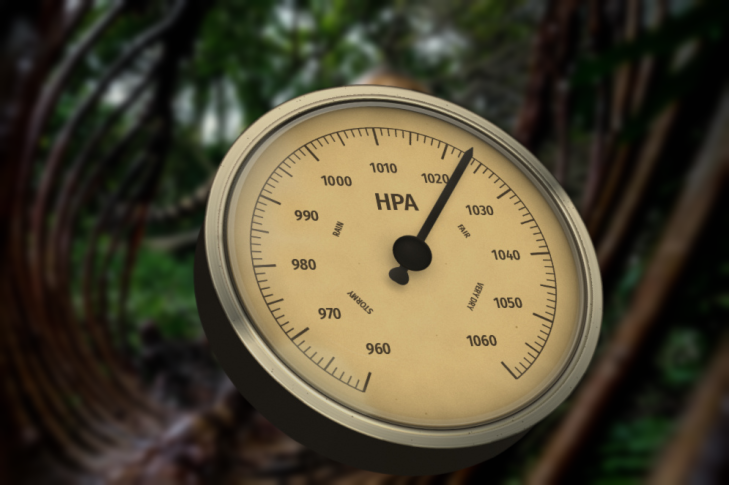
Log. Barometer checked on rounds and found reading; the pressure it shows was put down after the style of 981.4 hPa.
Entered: 1023 hPa
